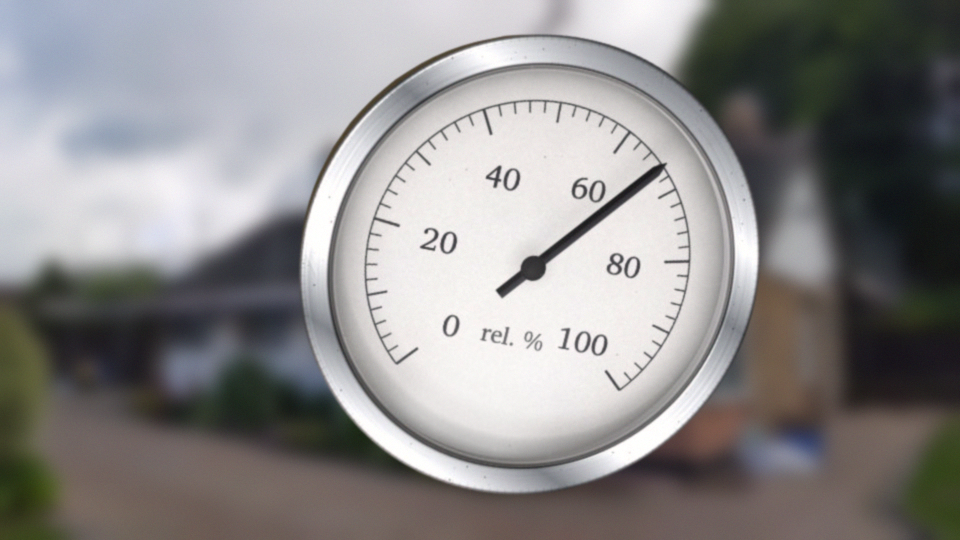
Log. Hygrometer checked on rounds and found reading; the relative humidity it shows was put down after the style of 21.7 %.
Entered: 66 %
